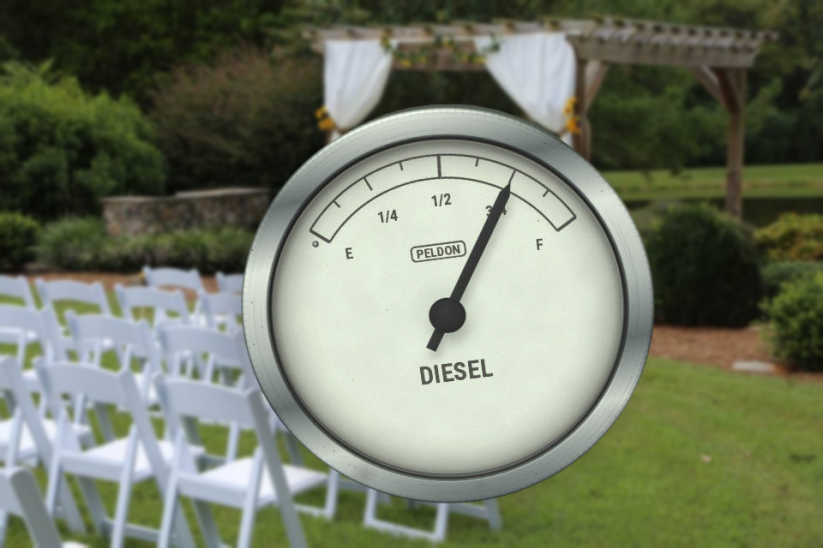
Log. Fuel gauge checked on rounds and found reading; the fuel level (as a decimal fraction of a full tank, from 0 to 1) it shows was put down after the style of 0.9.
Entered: 0.75
